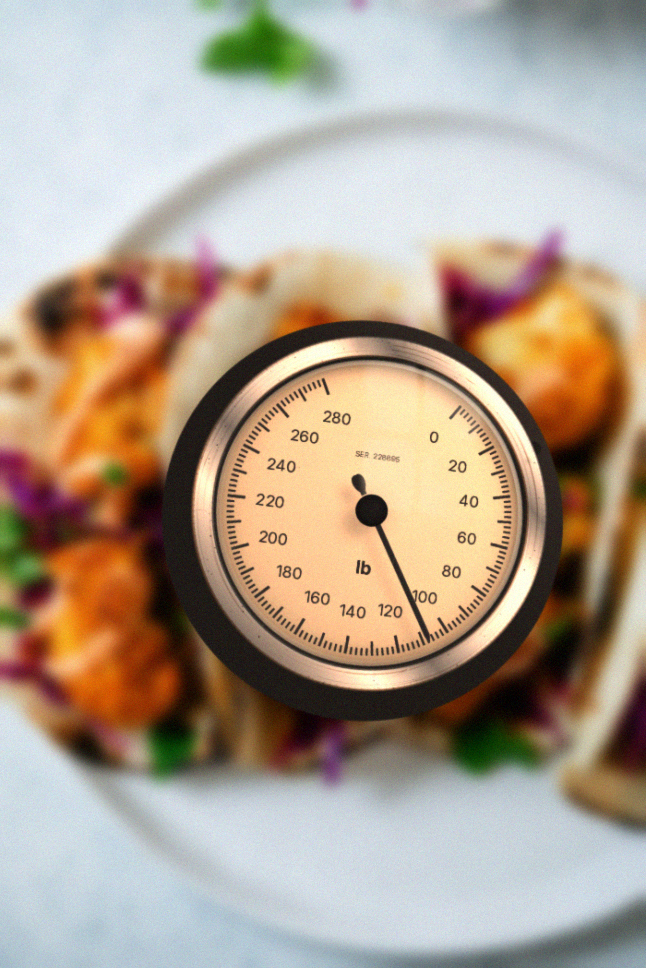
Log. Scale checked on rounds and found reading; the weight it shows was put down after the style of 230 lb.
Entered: 108 lb
